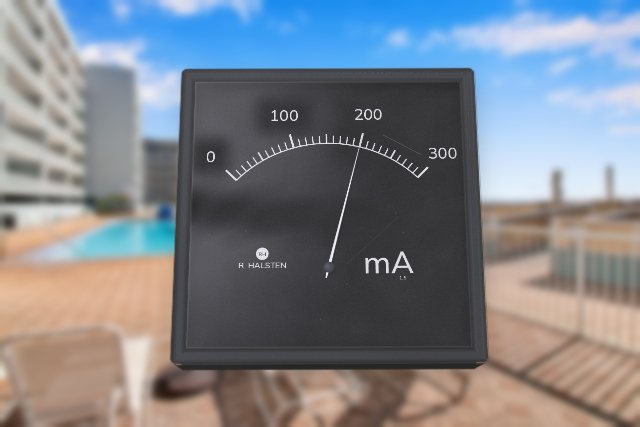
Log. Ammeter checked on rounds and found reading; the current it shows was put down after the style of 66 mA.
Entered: 200 mA
